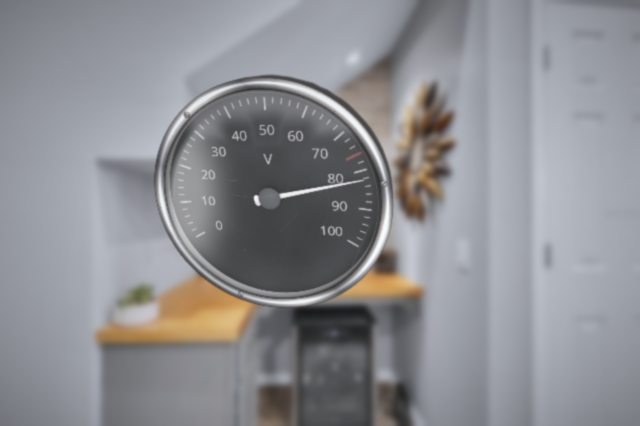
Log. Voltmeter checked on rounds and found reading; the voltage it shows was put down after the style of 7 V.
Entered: 82 V
